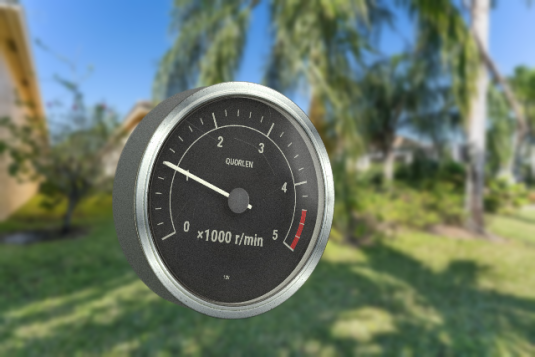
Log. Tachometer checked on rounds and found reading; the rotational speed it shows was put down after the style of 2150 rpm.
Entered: 1000 rpm
